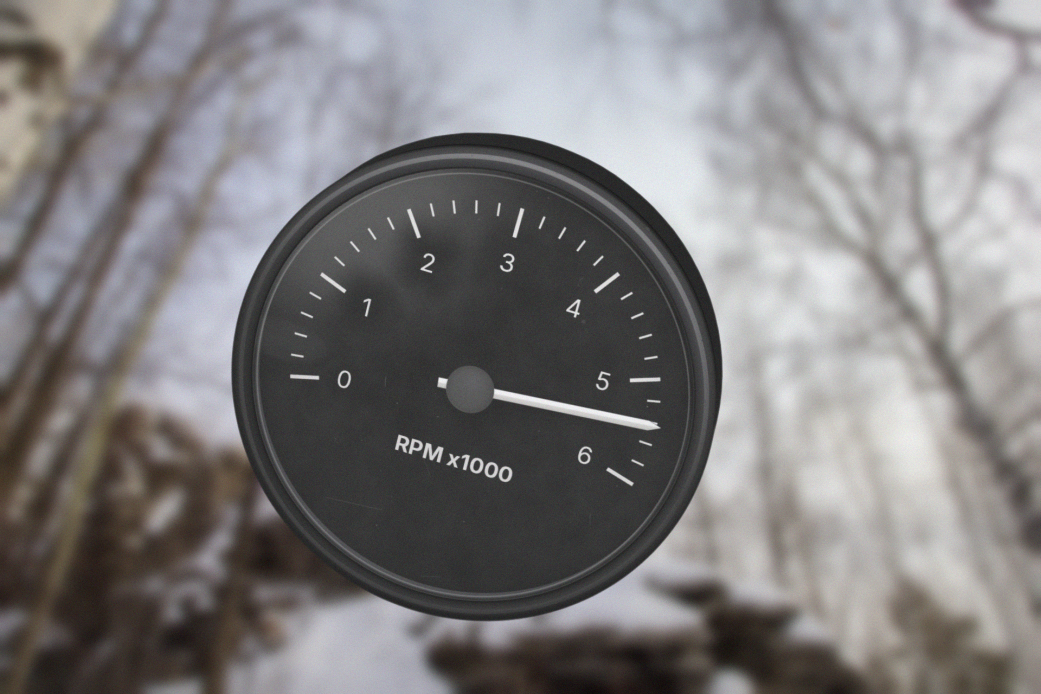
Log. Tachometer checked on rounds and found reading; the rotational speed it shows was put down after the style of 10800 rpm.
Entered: 5400 rpm
